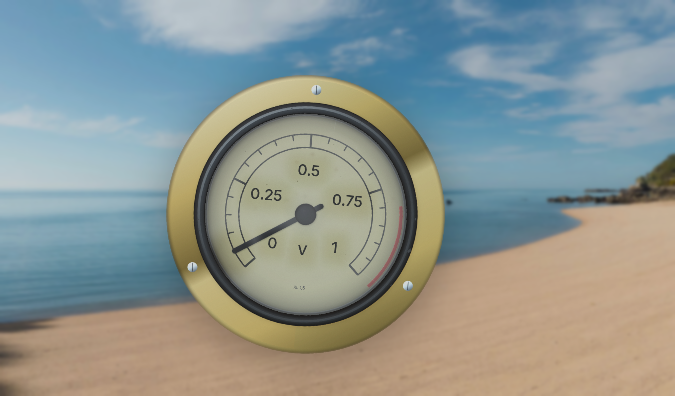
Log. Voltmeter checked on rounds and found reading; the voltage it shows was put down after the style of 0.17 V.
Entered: 0.05 V
